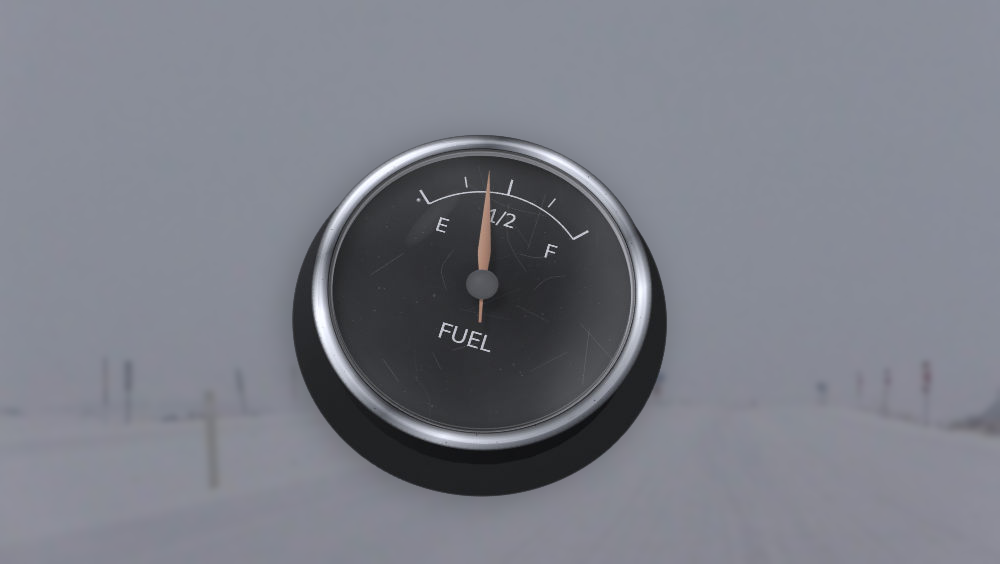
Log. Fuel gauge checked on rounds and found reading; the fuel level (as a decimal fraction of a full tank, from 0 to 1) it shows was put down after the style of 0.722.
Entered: 0.375
